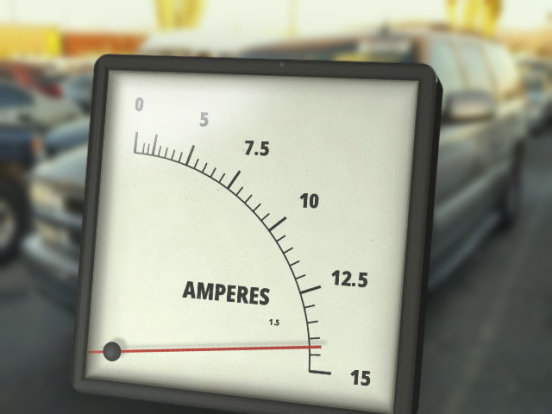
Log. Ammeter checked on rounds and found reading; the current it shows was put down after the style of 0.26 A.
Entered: 14.25 A
